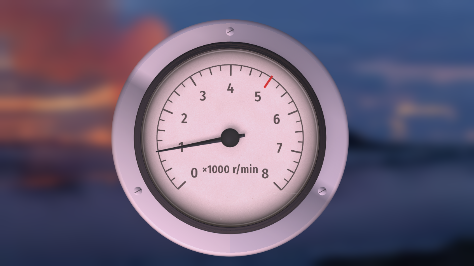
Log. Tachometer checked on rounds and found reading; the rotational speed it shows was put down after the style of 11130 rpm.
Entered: 1000 rpm
